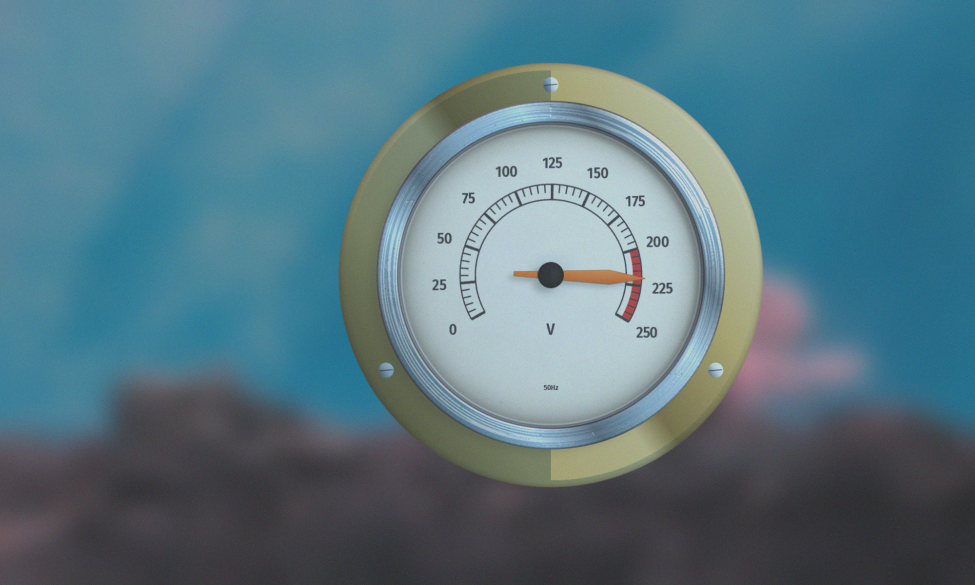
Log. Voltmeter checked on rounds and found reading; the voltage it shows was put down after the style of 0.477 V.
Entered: 220 V
